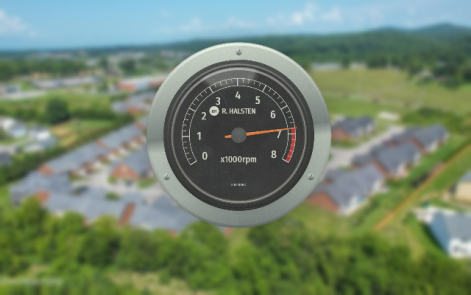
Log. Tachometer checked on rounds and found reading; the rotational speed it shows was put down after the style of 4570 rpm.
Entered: 6800 rpm
